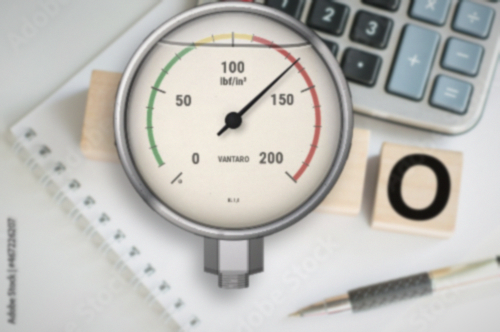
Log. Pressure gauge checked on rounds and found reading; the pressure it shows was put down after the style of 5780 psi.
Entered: 135 psi
